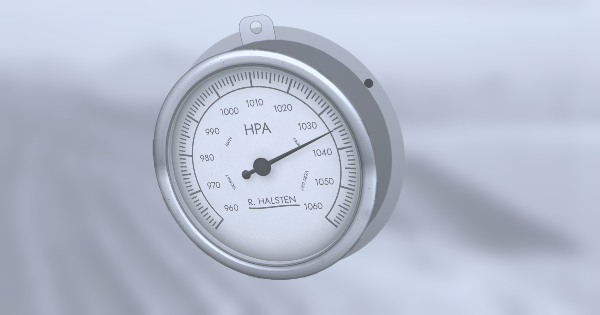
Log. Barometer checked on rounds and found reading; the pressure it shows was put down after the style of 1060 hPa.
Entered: 1035 hPa
